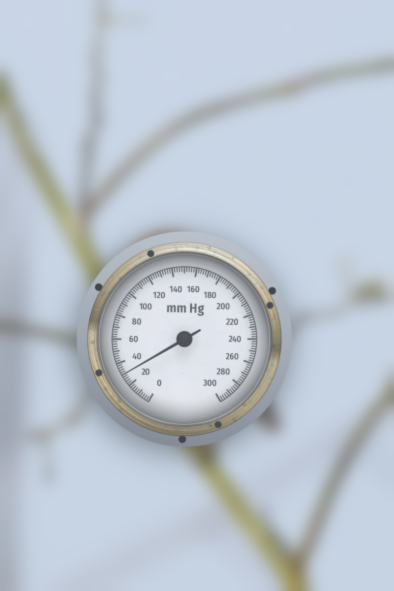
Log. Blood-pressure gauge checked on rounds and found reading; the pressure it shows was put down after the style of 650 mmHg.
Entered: 30 mmHg
